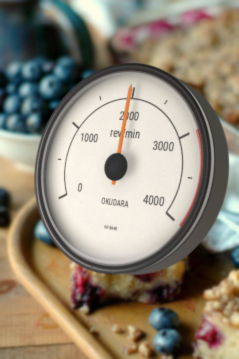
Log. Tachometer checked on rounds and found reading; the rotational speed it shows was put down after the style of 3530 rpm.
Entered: 2000 rpm
